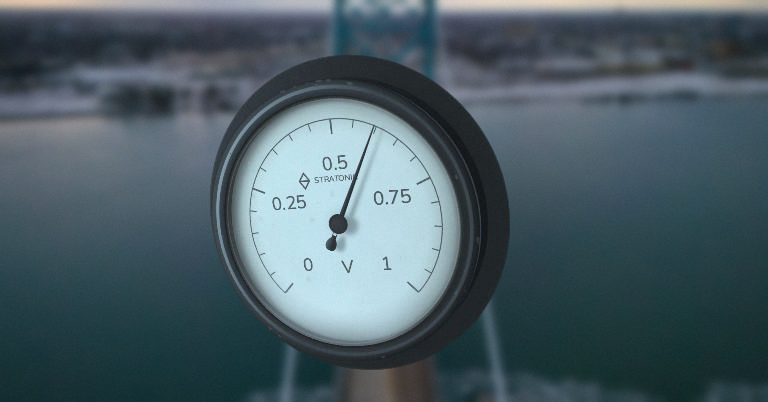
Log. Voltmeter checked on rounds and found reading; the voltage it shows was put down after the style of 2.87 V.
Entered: 0.6 V
